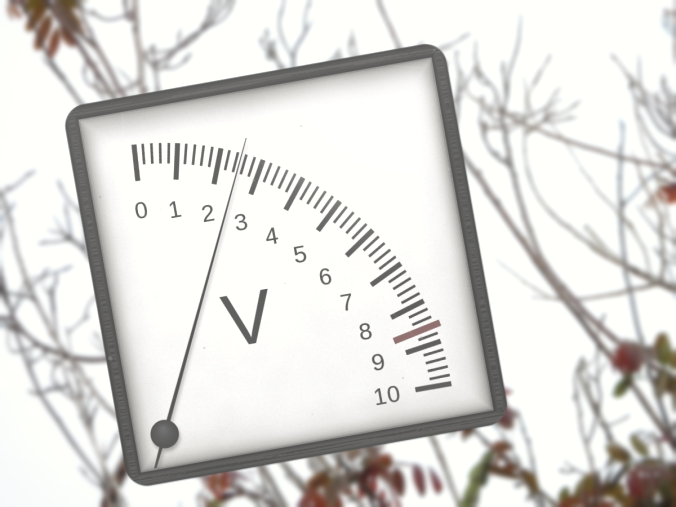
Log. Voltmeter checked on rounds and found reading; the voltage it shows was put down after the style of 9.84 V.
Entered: 2.5 V
